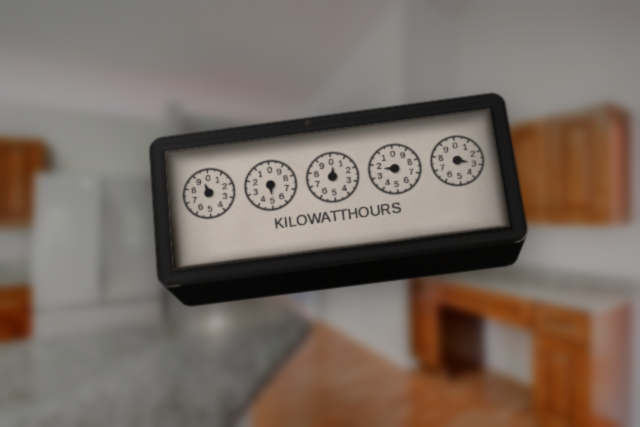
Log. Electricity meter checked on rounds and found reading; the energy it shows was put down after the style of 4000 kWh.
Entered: 95023 kWh
